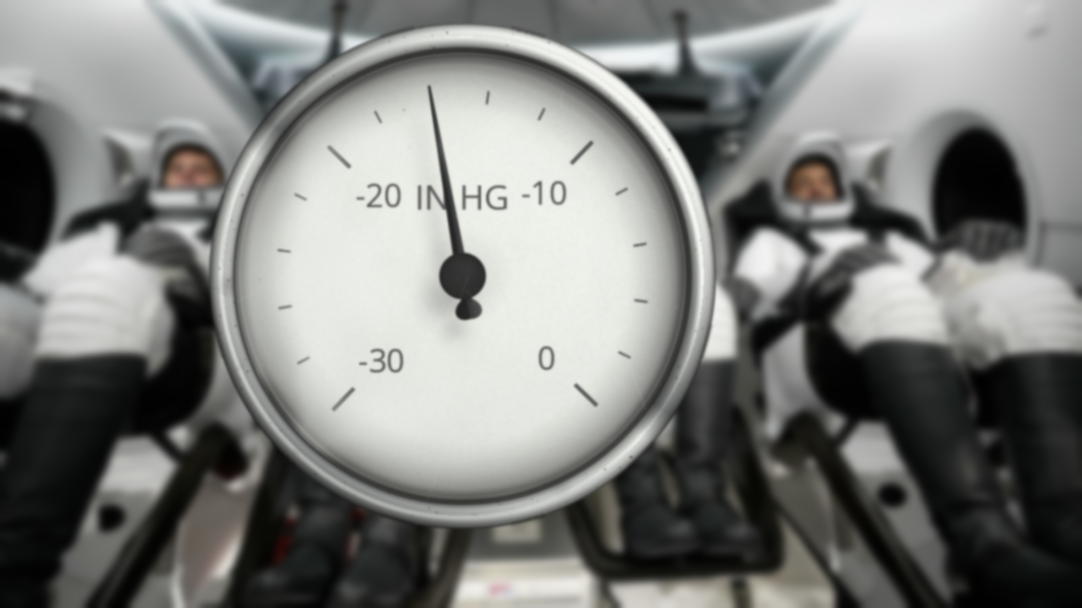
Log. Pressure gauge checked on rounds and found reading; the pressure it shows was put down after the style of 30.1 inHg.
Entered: -16 inHg
